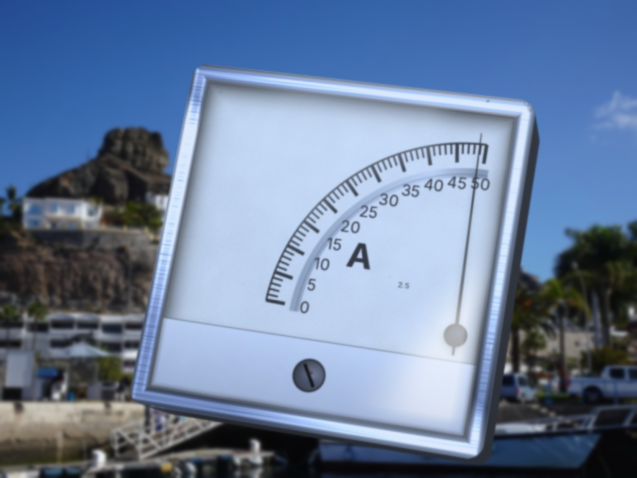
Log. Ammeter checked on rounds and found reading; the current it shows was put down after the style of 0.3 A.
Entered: 49 A
